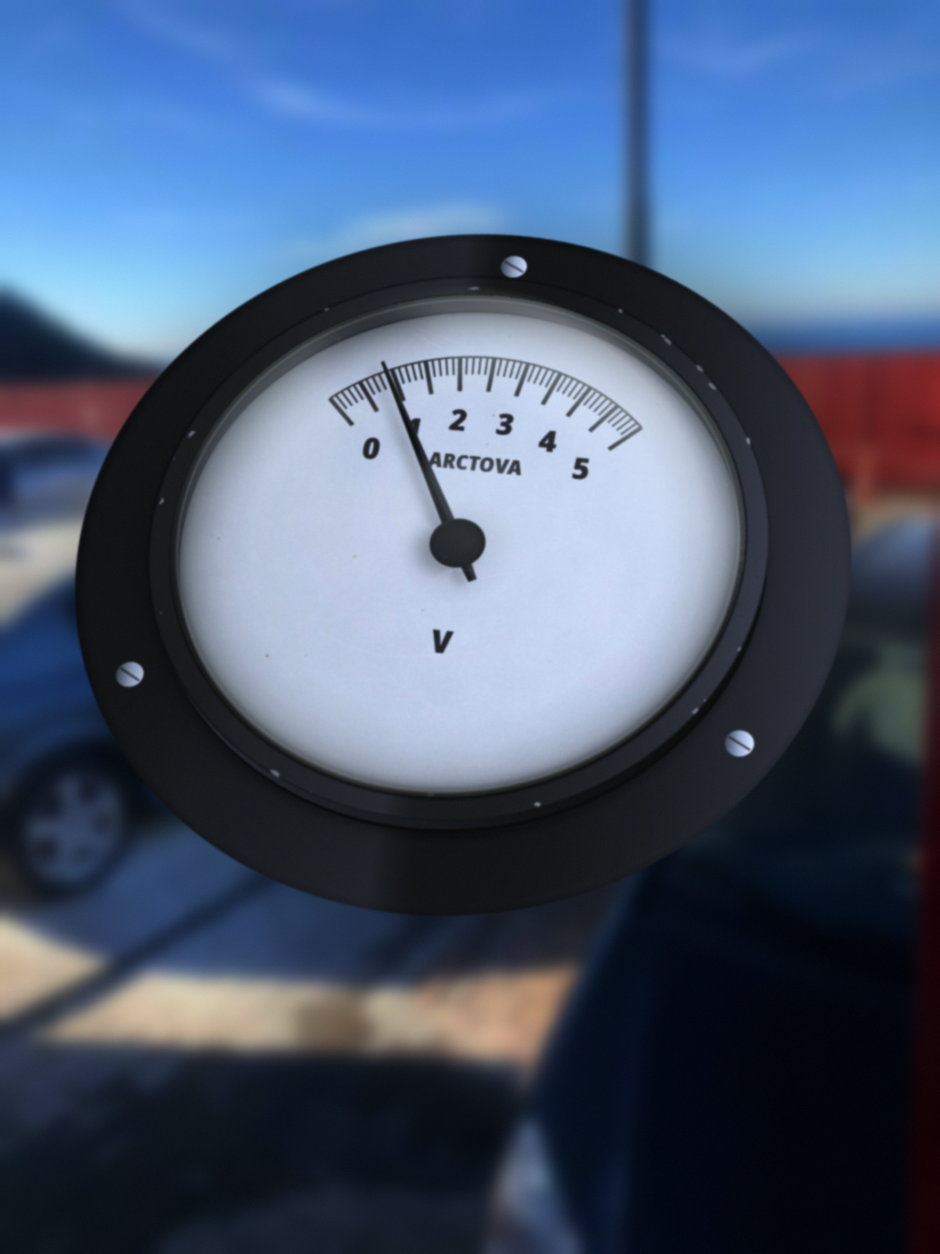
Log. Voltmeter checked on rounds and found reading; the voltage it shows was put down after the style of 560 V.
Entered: 0.9 V
